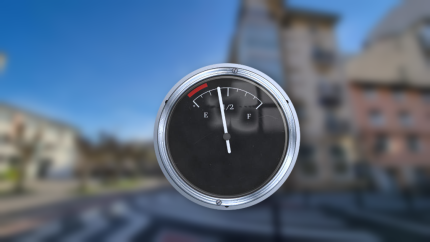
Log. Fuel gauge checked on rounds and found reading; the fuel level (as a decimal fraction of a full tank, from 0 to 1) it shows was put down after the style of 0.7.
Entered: 0.375
